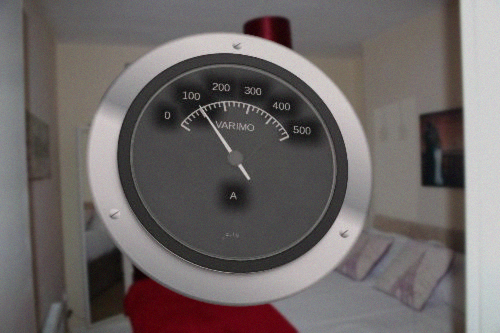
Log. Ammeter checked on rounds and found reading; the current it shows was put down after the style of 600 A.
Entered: 100 A
